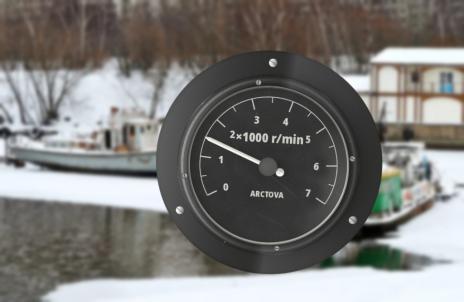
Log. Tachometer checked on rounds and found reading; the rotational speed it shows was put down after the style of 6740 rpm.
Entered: 1500 rpm
